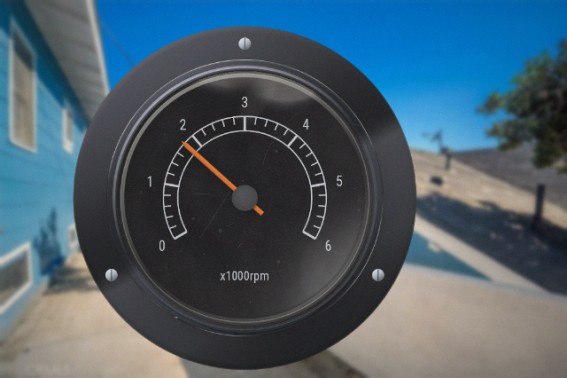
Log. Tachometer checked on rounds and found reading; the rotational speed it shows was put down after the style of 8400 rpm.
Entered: 1800 rpm
